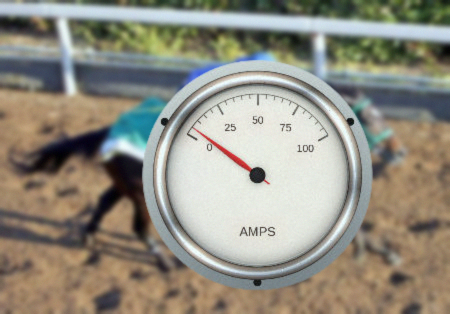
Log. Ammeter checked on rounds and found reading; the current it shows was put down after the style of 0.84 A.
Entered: 5 A
